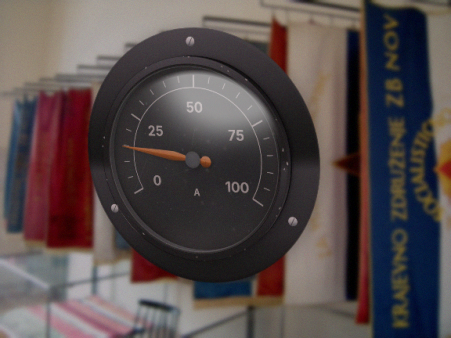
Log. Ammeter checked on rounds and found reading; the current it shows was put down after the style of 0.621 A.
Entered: 15 A
